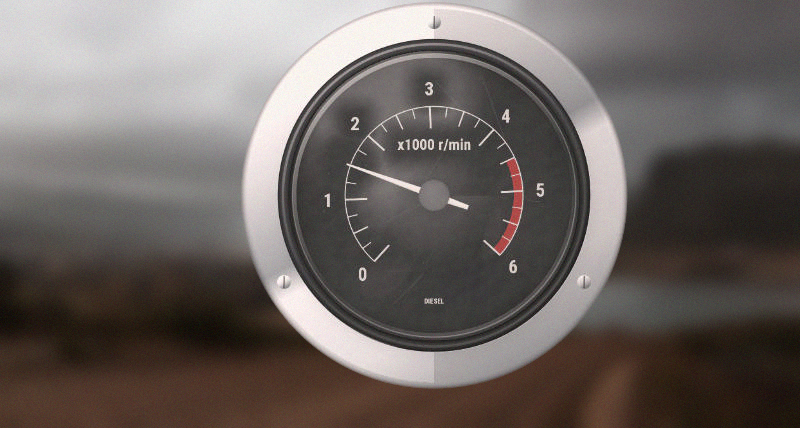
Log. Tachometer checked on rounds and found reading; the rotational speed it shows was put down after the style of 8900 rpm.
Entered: 1500 rpm
